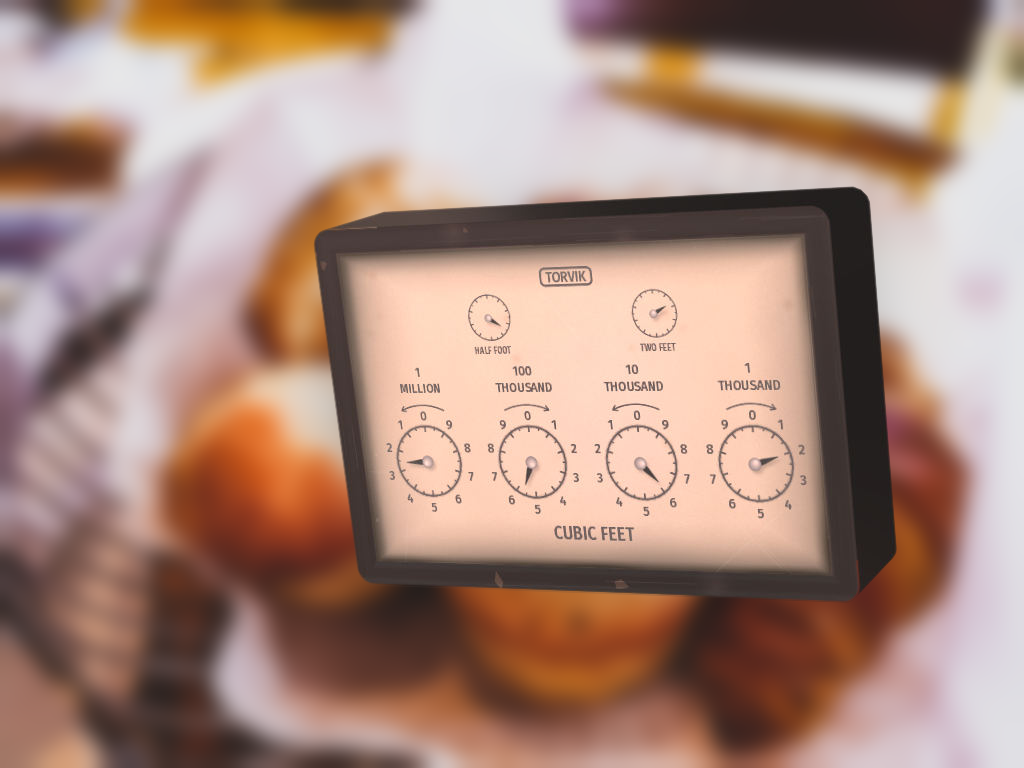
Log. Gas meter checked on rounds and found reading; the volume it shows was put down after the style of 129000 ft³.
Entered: 256200 ft³
